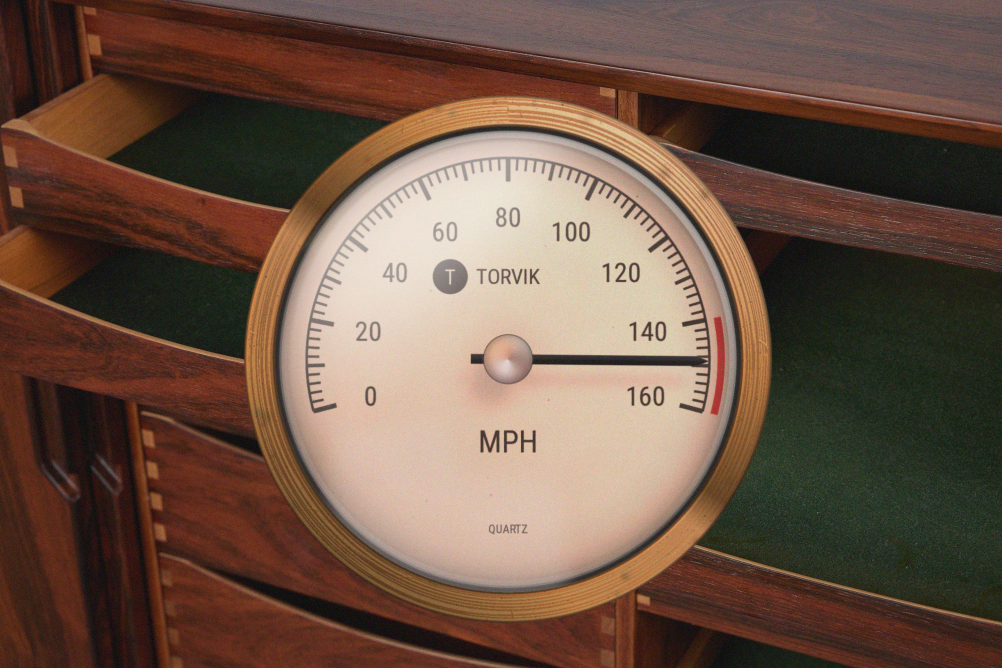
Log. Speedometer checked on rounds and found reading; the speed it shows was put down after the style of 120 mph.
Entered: 149 mph
